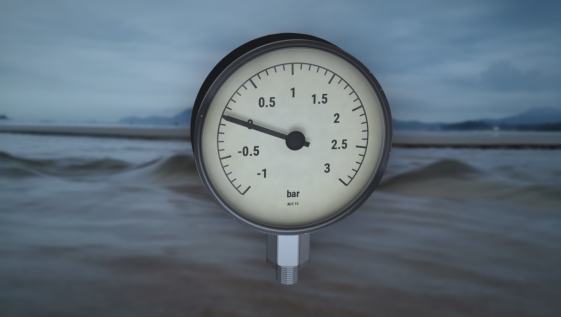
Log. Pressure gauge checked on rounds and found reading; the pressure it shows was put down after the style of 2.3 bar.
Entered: 0 bar
